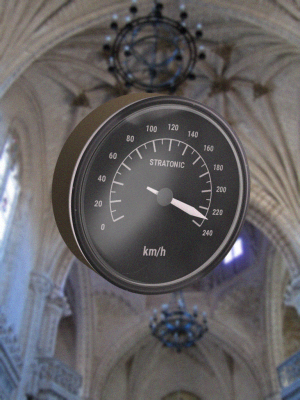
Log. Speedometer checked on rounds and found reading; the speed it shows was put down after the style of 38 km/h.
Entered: 230 km/h
